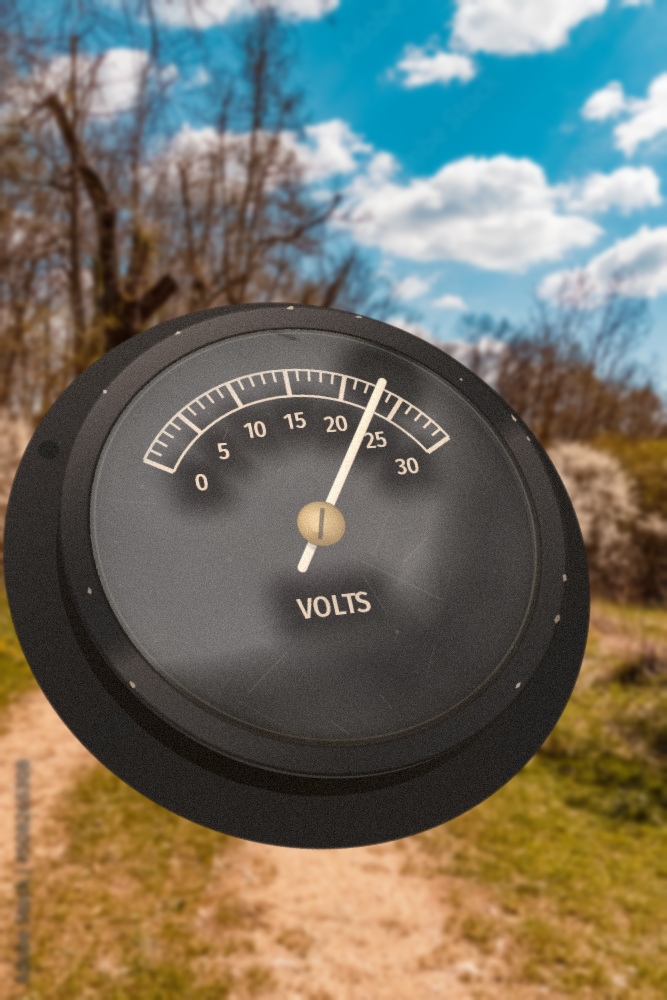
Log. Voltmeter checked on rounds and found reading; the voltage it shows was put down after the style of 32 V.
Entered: 23 V
